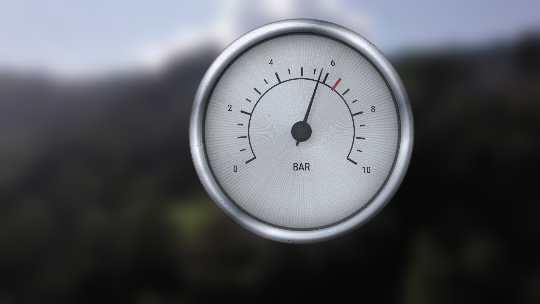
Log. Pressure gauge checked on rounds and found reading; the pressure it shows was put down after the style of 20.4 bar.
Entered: 5.75 bar
